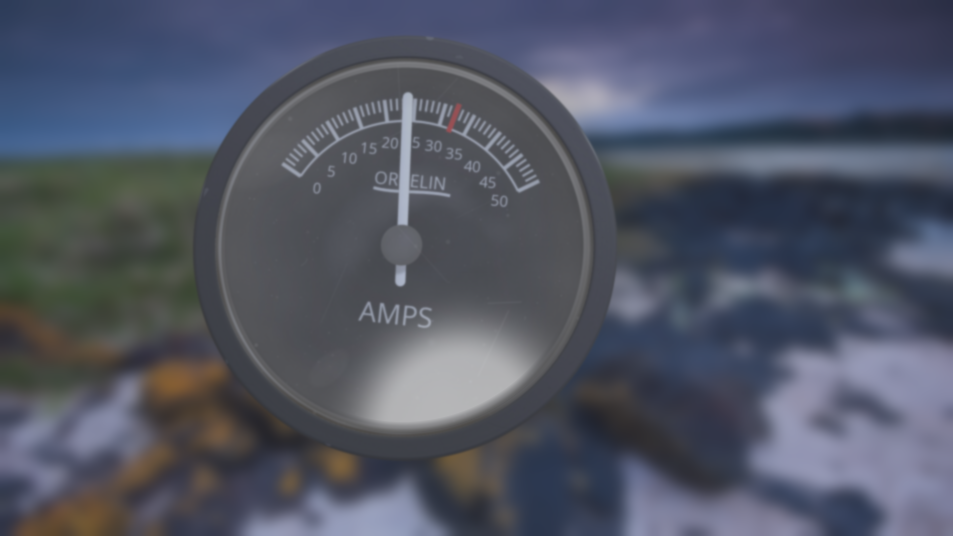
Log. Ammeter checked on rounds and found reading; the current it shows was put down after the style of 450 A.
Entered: 24 A
